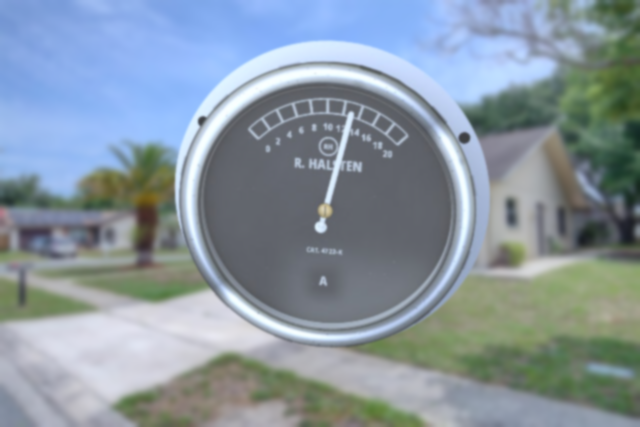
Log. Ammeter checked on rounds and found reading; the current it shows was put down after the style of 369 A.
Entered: 13 A
